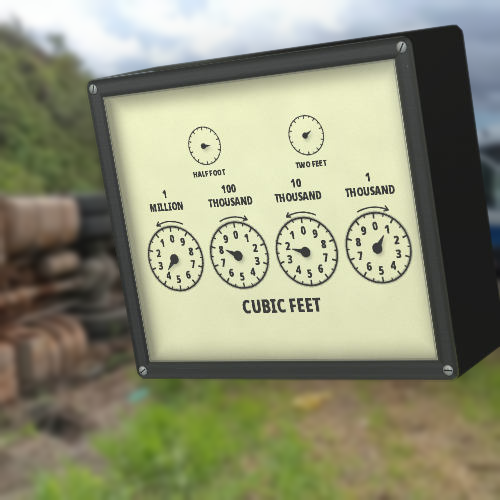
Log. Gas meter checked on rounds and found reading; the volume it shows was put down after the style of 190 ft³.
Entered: 382100 ft³
